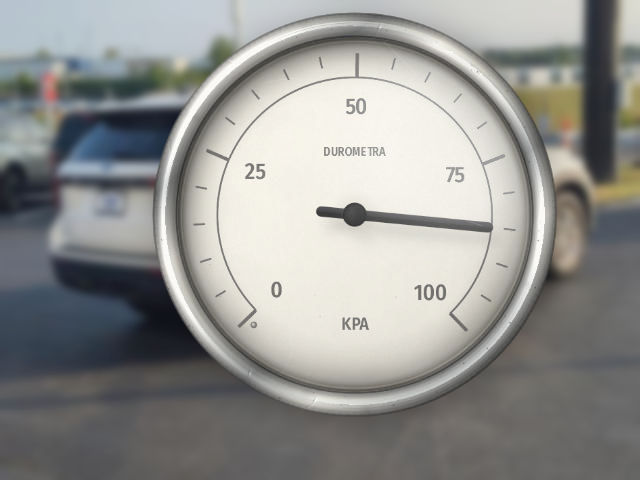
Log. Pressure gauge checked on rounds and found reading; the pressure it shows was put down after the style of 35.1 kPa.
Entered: 85 kPa
